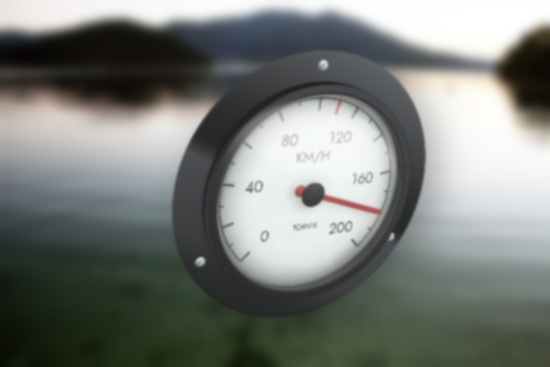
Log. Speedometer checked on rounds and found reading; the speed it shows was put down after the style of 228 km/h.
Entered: 180 km/h
